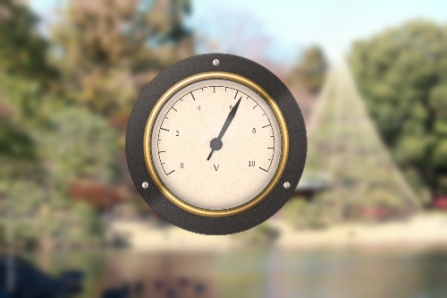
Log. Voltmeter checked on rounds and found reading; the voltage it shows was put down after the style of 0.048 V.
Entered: 6.25 V
